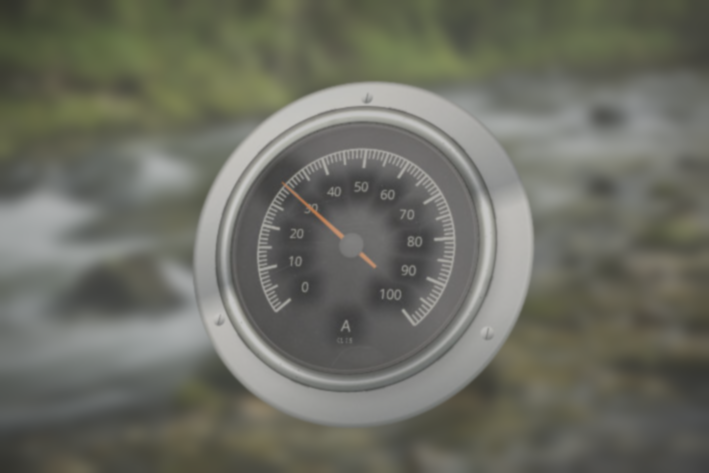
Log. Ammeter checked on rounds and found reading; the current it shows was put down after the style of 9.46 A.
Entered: 30 A
